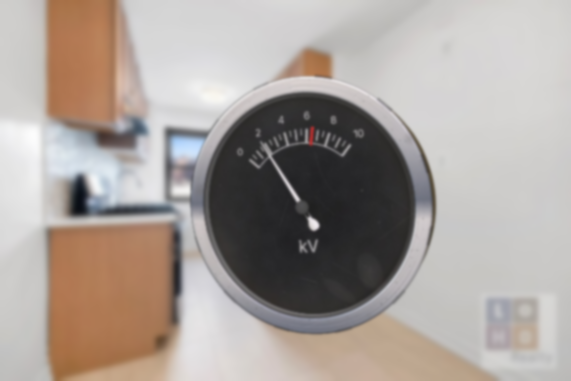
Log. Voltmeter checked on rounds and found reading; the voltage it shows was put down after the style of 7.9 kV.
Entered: 2 kV
